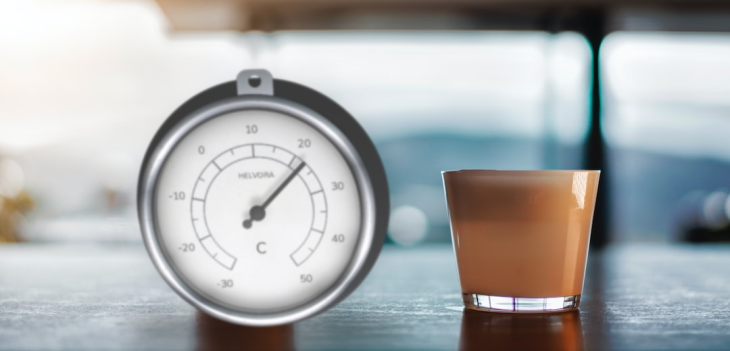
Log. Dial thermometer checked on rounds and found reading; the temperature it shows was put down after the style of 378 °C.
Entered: 22.5 °C
